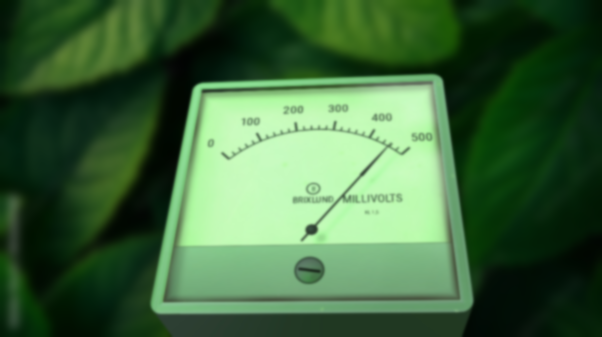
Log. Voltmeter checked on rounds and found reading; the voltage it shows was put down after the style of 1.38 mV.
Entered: 460 mV
